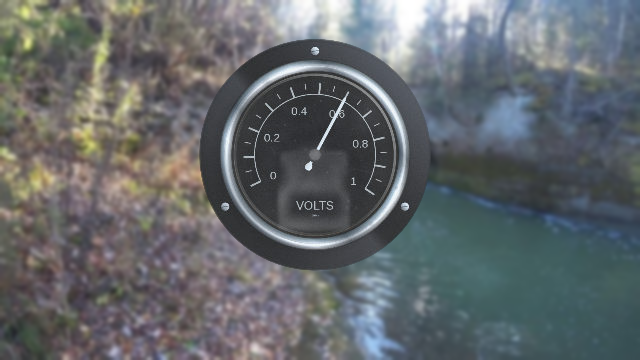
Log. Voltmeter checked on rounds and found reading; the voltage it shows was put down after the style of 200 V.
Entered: 0.6 V
